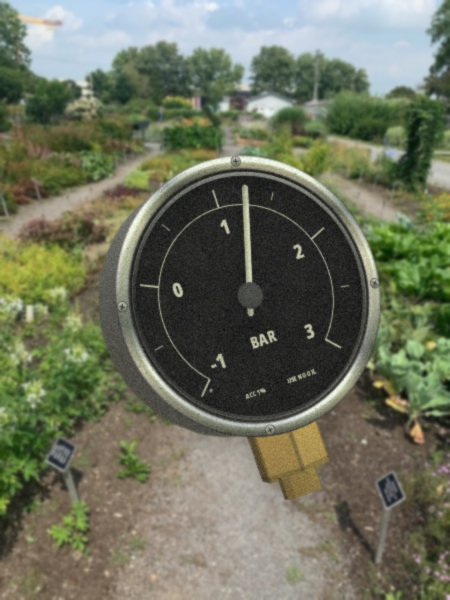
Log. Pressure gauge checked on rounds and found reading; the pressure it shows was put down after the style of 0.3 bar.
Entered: 1.25 bar
